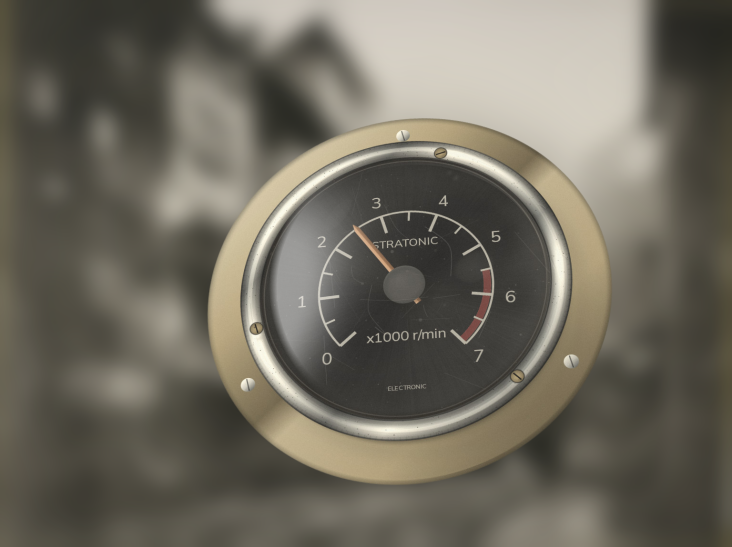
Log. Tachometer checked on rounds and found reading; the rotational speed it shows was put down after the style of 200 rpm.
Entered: 2500 rpm
